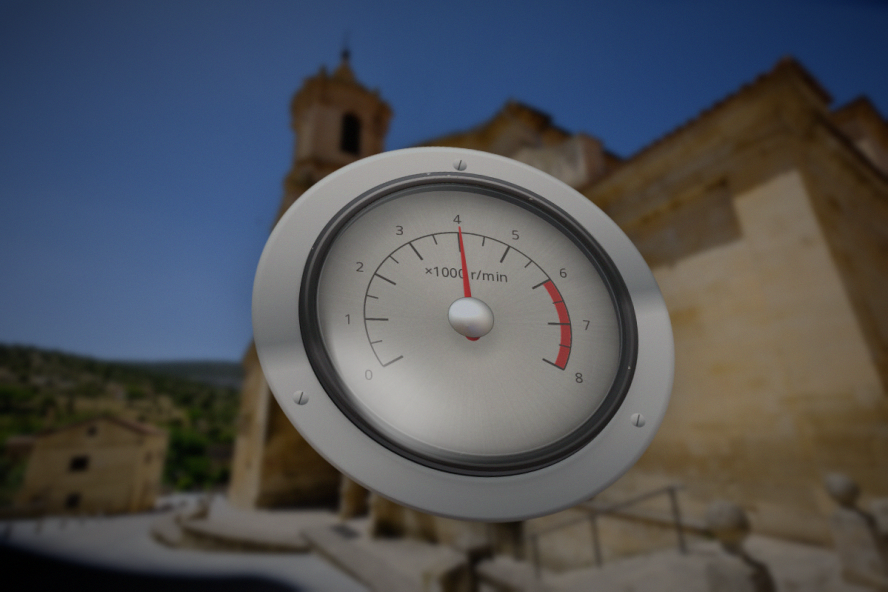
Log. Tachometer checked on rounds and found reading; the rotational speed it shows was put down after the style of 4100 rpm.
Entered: 4000 rpm
